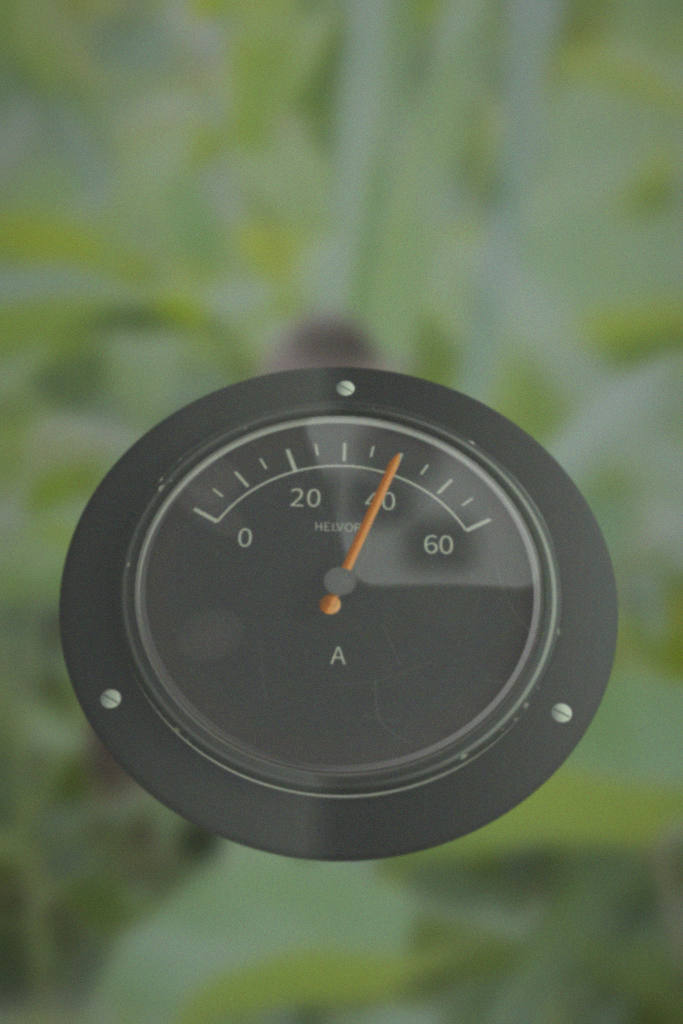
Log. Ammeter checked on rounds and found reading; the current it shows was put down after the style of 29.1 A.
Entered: 40 A
